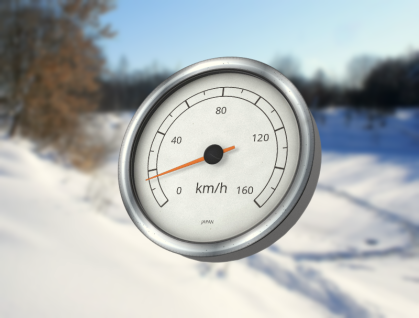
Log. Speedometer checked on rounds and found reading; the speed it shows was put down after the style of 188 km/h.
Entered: 15 km/h
